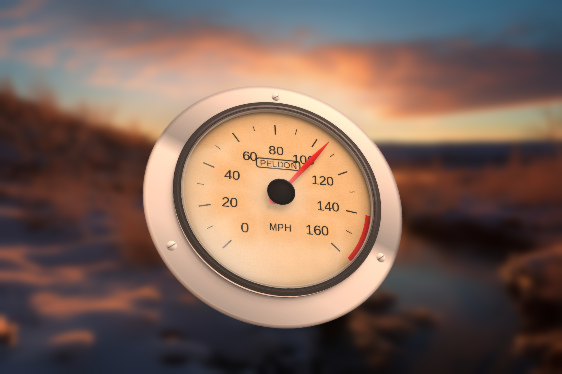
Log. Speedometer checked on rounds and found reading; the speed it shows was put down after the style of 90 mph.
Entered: 105 mph
